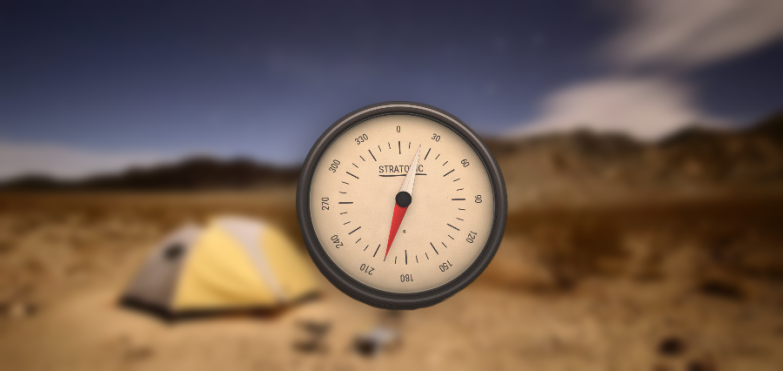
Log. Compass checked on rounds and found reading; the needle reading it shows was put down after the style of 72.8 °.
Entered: 200 °
